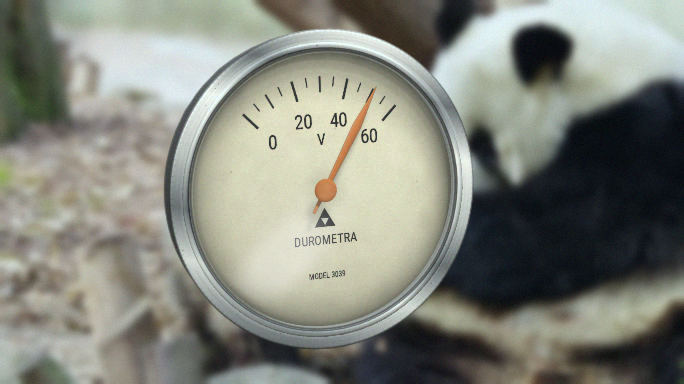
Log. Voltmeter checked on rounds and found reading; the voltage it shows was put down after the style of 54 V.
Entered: 50 V
